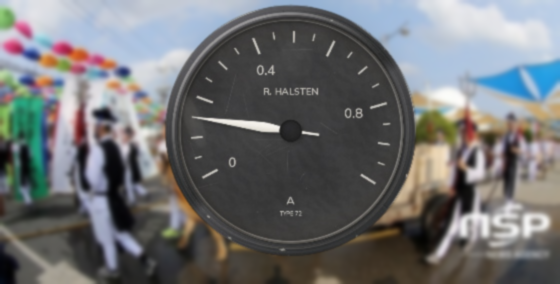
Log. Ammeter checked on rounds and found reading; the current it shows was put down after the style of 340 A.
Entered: 0.15 A
